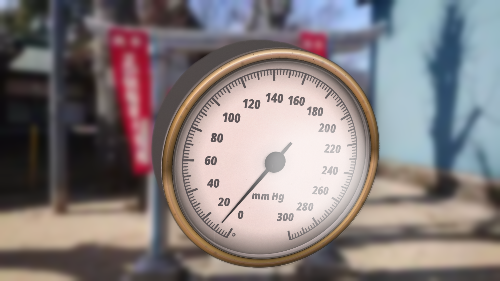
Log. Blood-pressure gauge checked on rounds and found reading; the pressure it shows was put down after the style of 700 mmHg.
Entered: 10 mmHg
